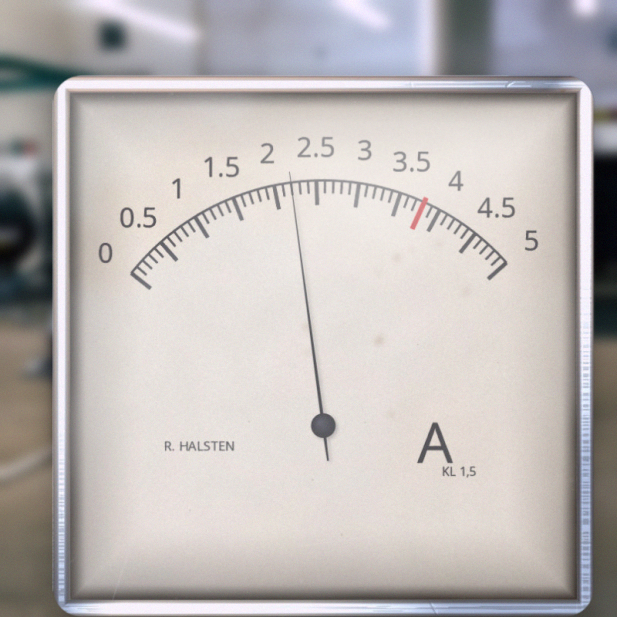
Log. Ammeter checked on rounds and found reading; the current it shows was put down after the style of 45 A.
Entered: 2.2 A
